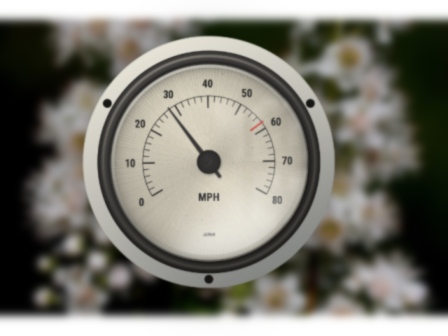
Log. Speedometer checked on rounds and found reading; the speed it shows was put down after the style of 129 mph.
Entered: 28 mph
